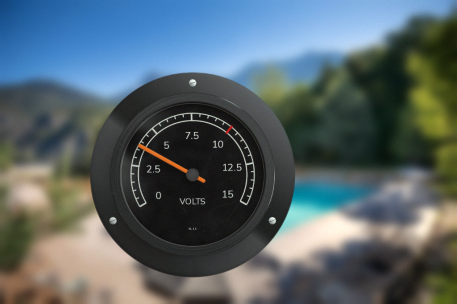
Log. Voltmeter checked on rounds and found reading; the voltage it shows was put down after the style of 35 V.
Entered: 3.75 V
